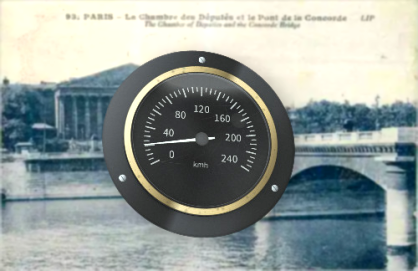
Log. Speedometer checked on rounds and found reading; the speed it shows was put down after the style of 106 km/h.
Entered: 20 km/h
